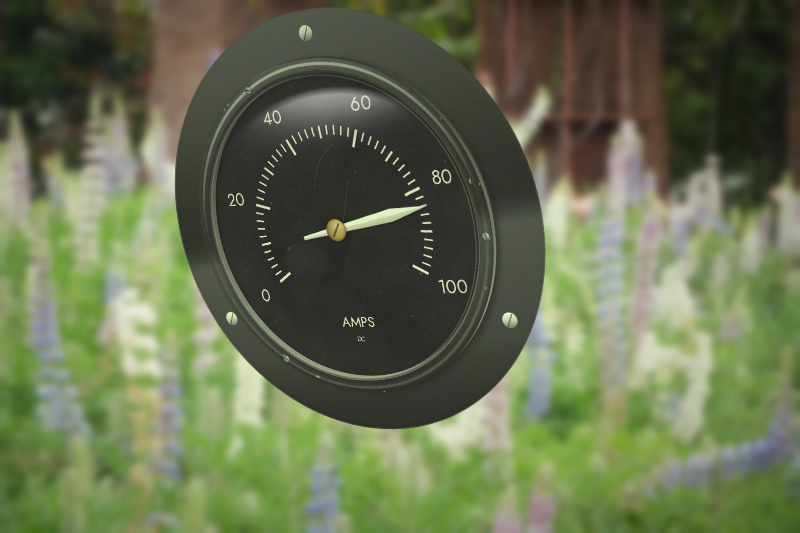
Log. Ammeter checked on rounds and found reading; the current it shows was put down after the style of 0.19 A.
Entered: 84 A
